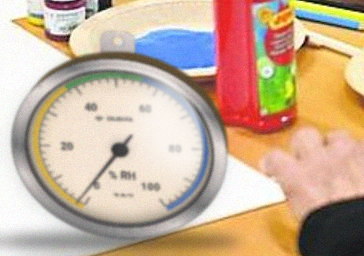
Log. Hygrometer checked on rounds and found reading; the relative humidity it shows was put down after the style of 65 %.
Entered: 2 %
